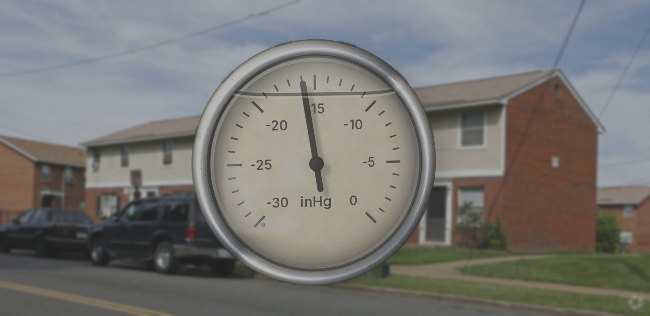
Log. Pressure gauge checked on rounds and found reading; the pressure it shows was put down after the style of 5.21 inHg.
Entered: -16 inHg
